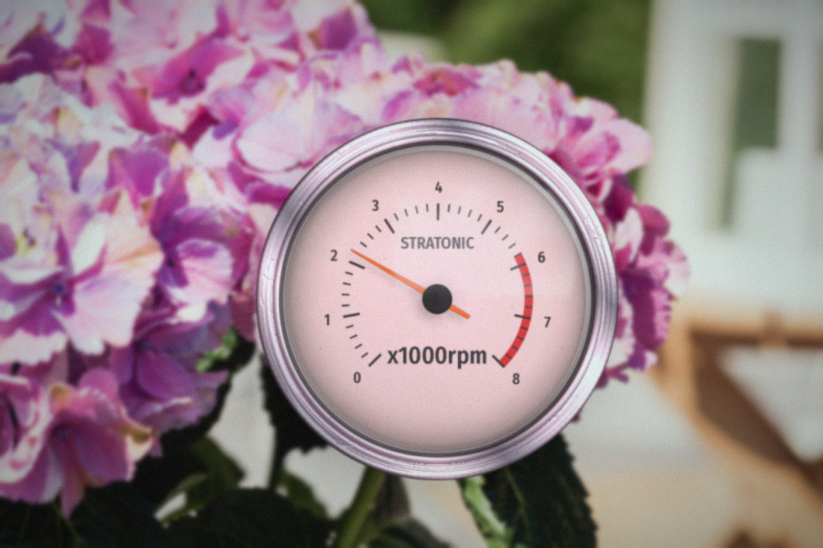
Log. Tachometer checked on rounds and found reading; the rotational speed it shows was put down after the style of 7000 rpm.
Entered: 2200 rpm
